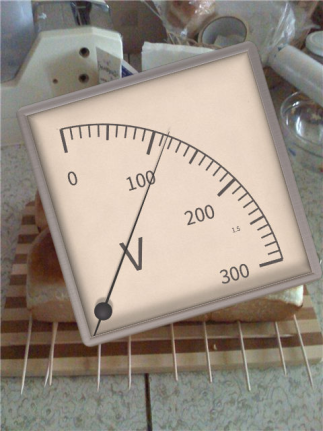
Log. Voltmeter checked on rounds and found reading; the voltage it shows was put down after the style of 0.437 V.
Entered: 115 V
